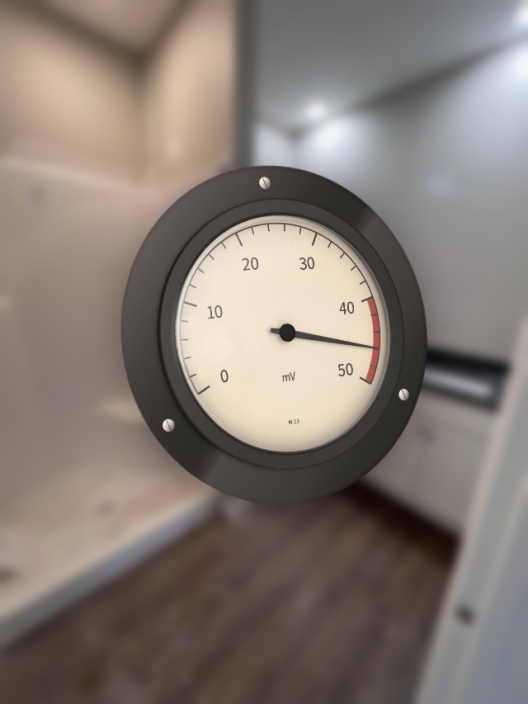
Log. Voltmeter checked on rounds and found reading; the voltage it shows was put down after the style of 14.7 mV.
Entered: 46 mV
